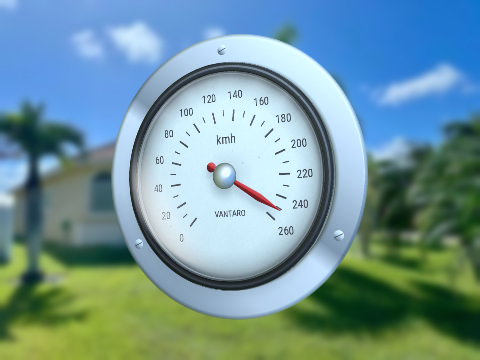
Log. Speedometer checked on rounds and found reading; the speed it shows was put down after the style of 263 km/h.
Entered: 250 km/h
